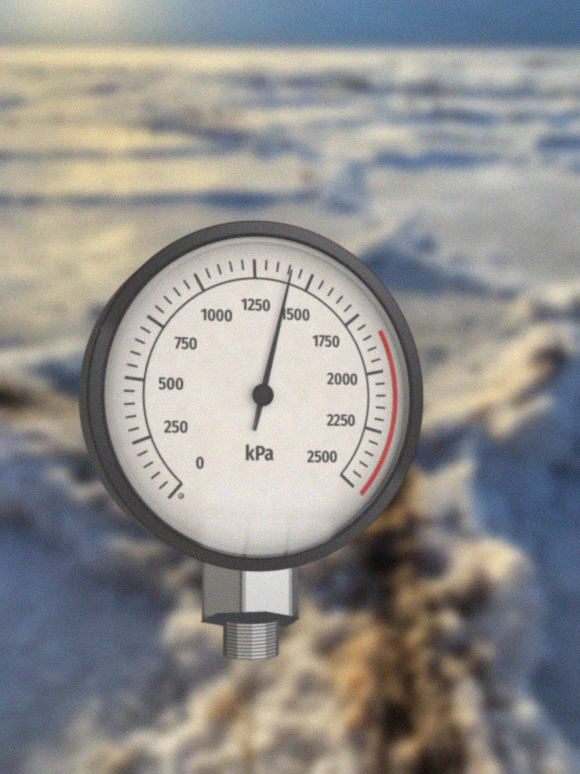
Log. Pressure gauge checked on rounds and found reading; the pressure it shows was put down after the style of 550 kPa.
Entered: 1400 kPa
